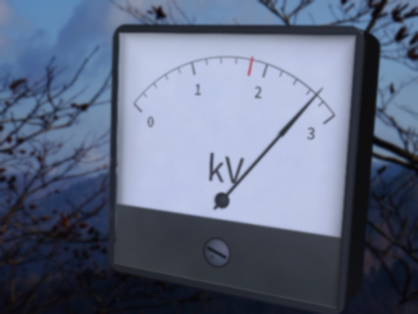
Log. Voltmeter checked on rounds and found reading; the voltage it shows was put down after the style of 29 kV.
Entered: 2.7 kV
